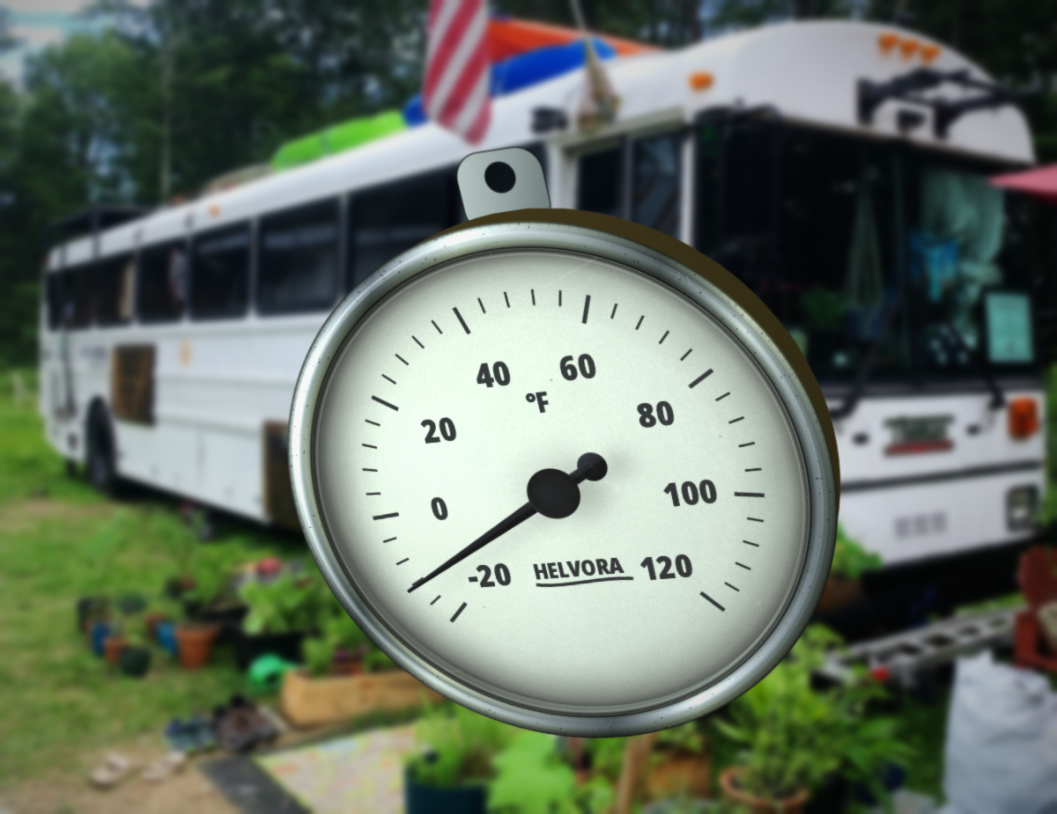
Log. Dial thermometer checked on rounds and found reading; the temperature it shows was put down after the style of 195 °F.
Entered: -12 °F
